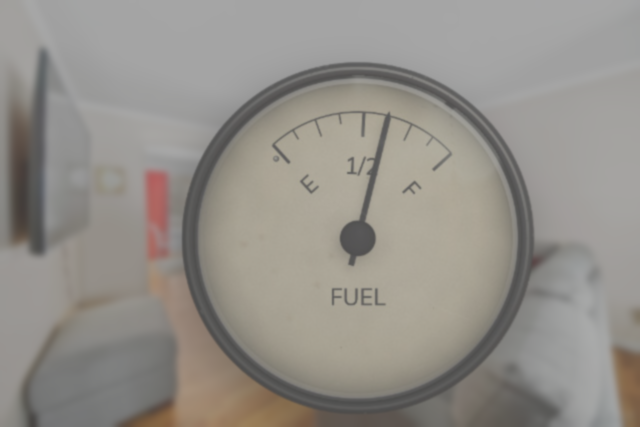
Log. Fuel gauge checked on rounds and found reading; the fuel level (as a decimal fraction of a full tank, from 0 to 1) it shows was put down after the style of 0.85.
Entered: 0.625
